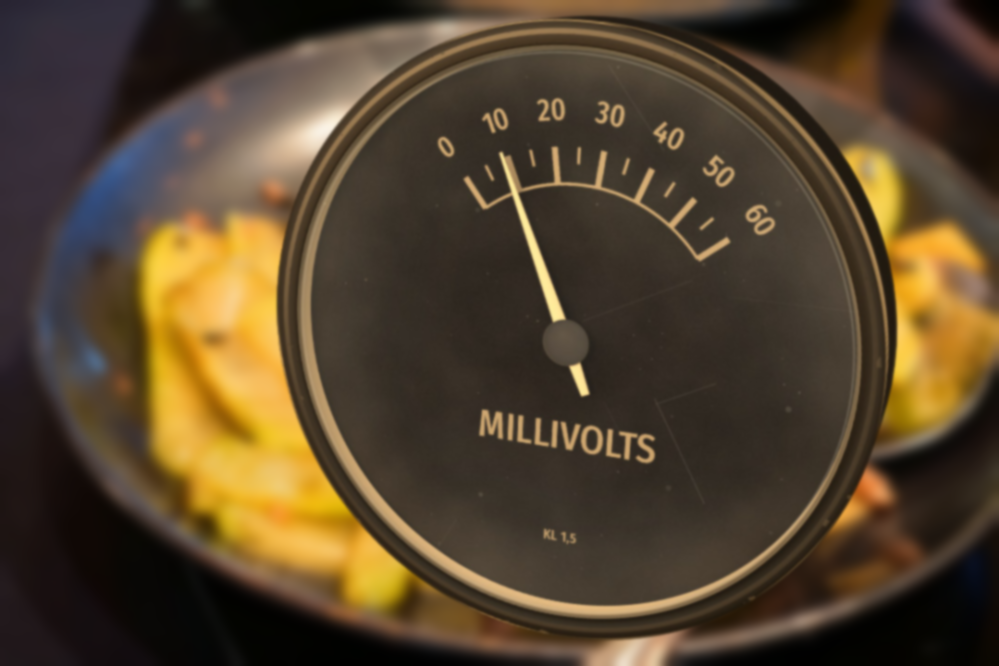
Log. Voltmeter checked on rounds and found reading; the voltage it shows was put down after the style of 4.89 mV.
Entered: 10 mV
